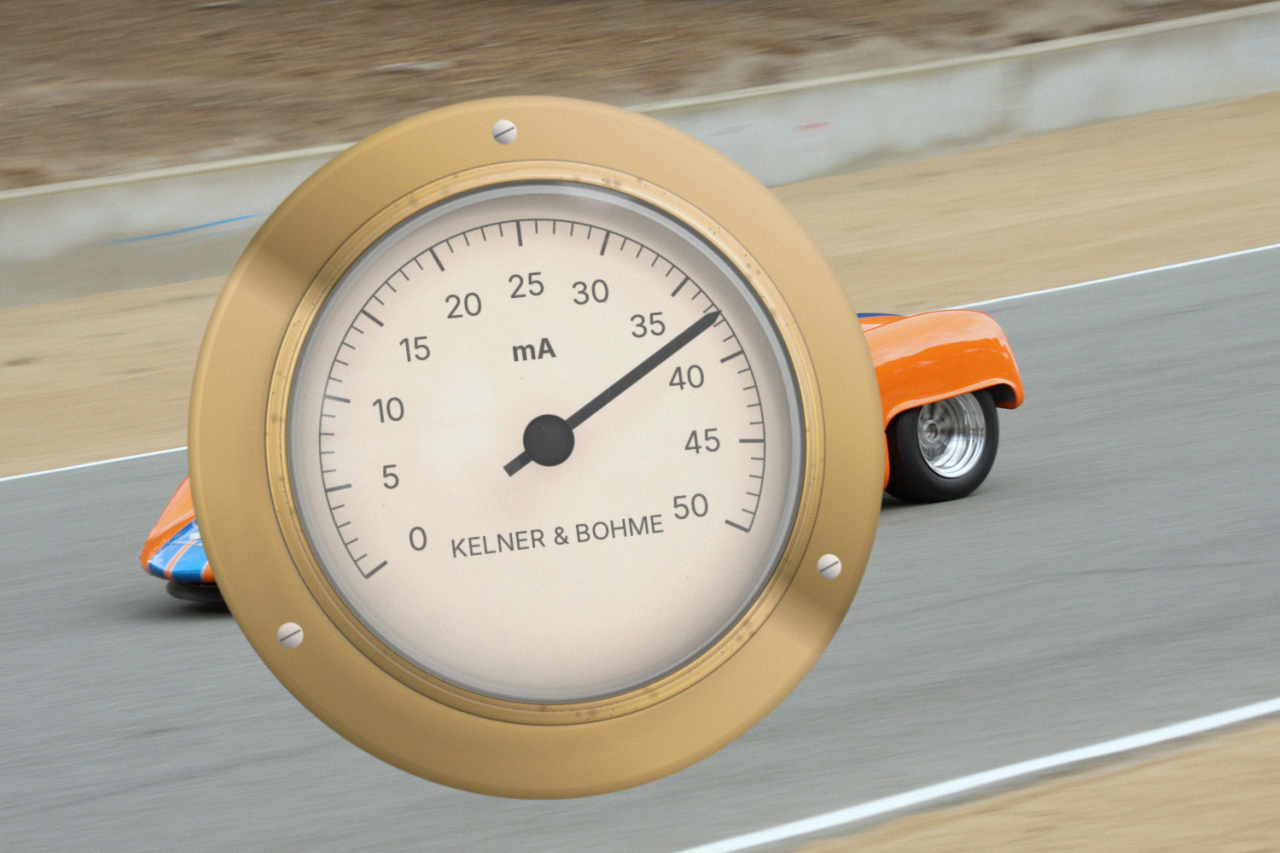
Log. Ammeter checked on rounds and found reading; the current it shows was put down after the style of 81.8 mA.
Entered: 37.5 mA
